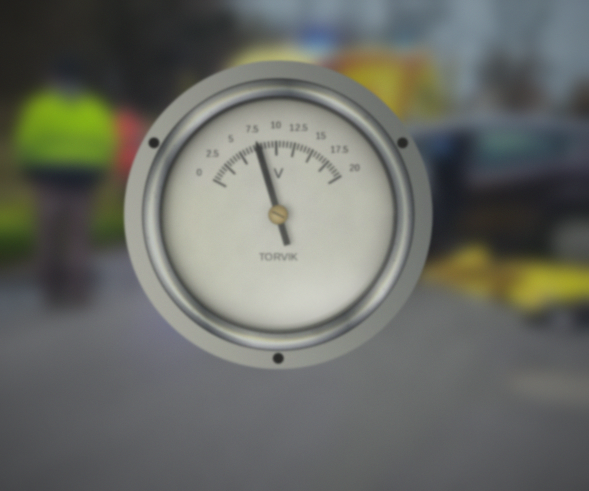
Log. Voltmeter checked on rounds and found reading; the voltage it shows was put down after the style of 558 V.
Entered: 7.5 V
